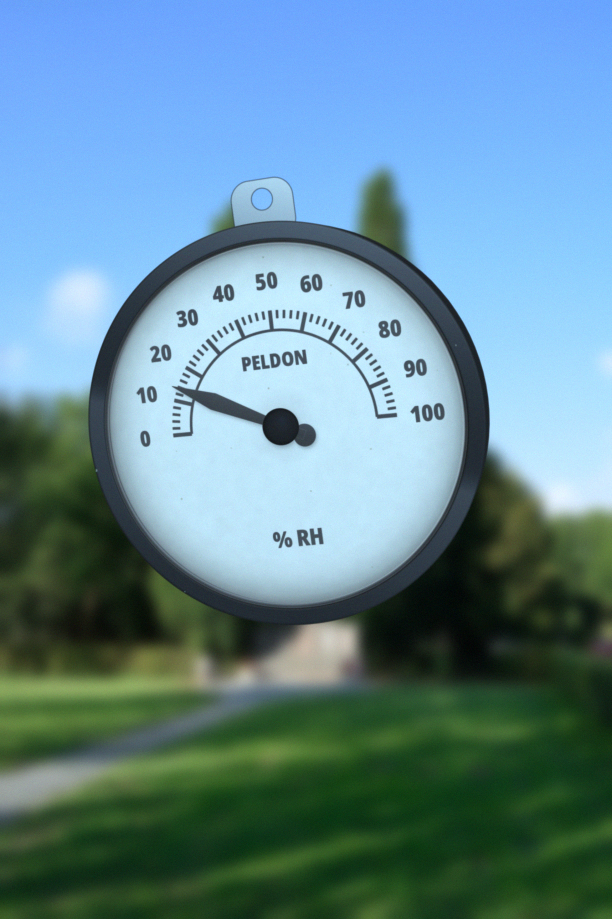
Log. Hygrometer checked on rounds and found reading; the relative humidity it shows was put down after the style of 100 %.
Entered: 14 %
